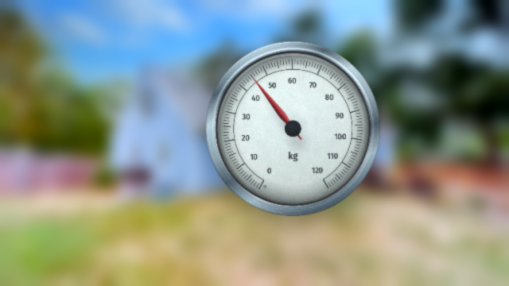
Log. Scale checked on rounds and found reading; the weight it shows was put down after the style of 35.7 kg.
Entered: 45 kg
